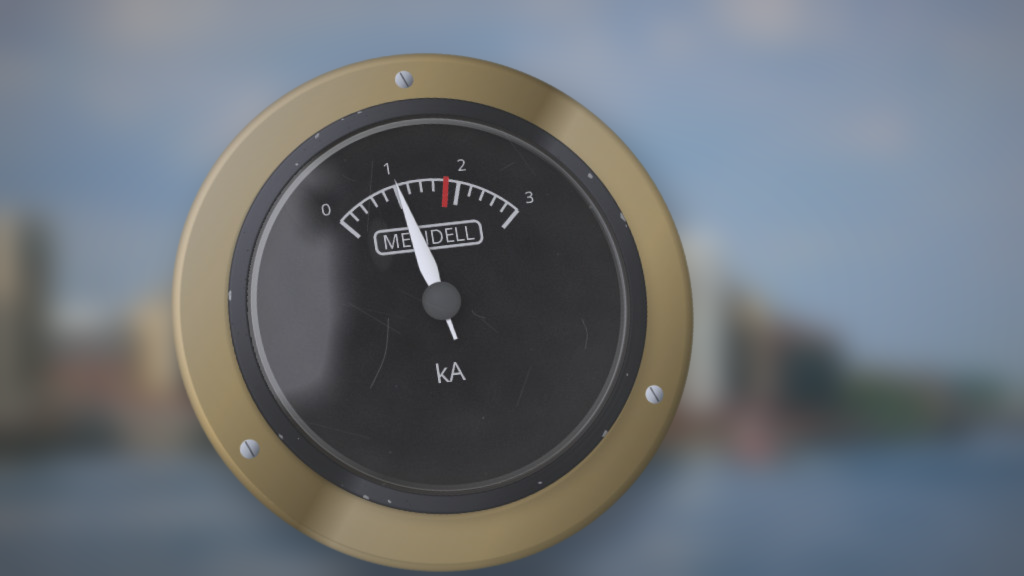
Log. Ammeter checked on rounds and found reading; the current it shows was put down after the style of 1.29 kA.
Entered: 1 kA
